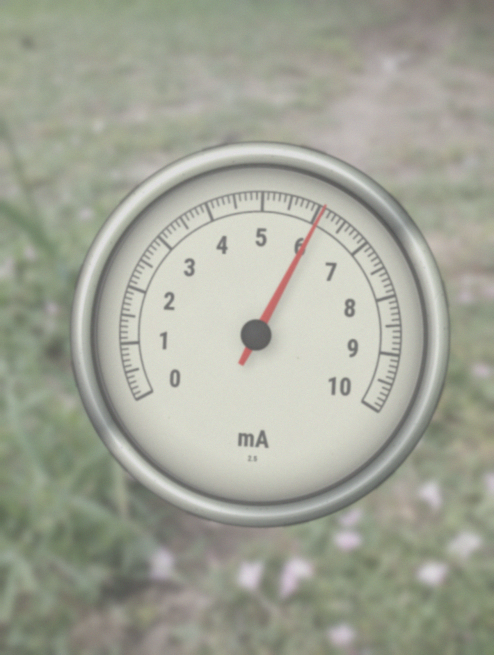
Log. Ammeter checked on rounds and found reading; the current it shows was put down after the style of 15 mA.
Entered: 6.1 mA
